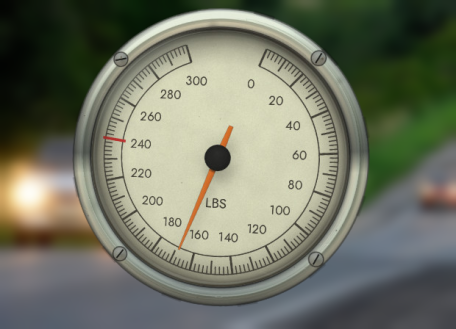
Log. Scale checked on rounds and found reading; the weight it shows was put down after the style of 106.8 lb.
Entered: 168 lb
